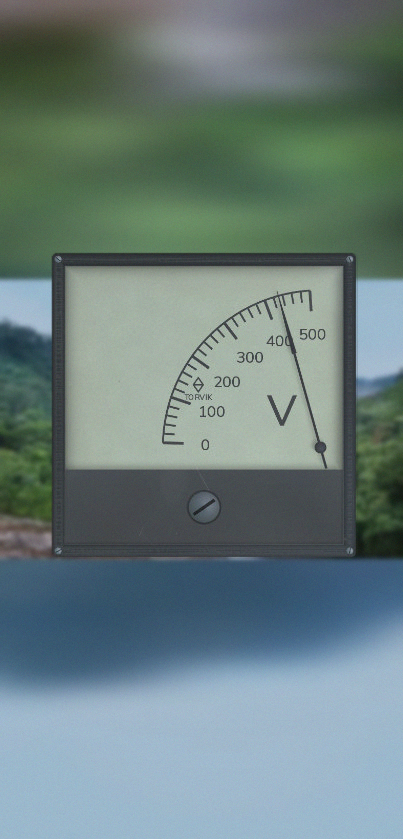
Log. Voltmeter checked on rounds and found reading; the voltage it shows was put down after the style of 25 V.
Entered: 430 V
